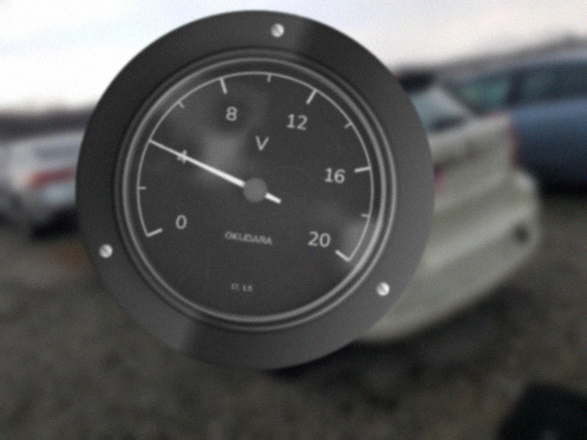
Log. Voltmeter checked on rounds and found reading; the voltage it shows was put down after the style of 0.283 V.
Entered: 4 V
